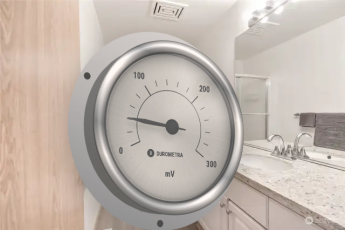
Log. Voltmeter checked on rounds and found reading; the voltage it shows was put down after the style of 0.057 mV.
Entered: 40 mV
